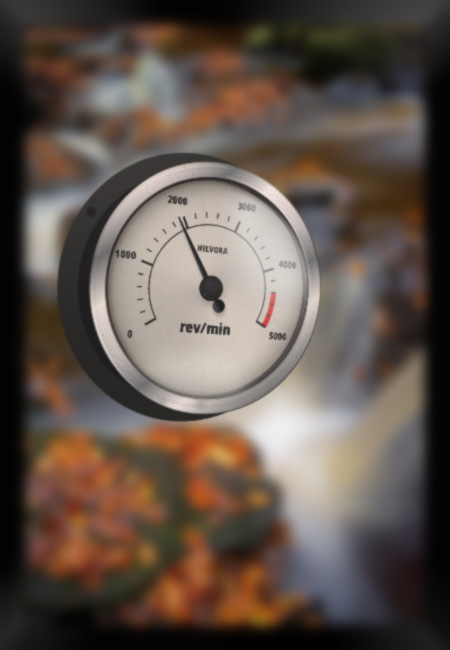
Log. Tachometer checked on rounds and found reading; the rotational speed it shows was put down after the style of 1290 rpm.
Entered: 1900 rpm
